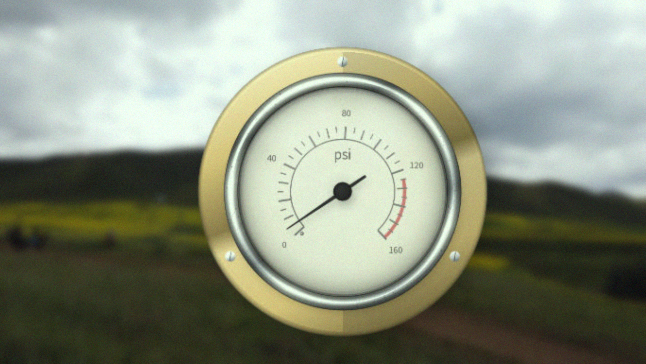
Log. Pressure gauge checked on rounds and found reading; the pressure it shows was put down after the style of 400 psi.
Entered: 5 psi
